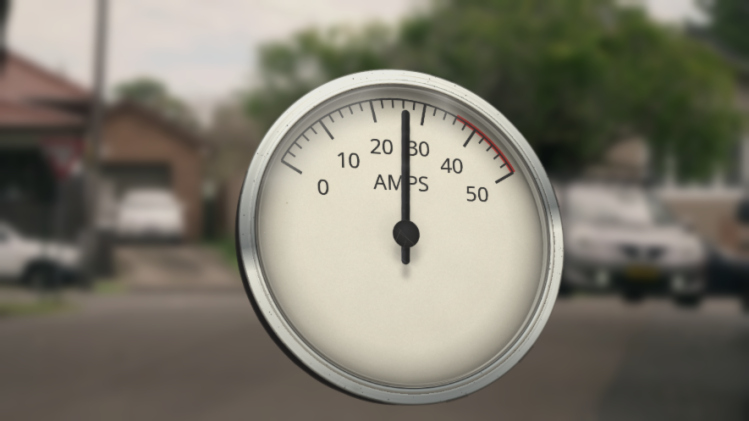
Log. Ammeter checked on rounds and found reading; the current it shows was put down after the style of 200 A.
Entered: 26 A
